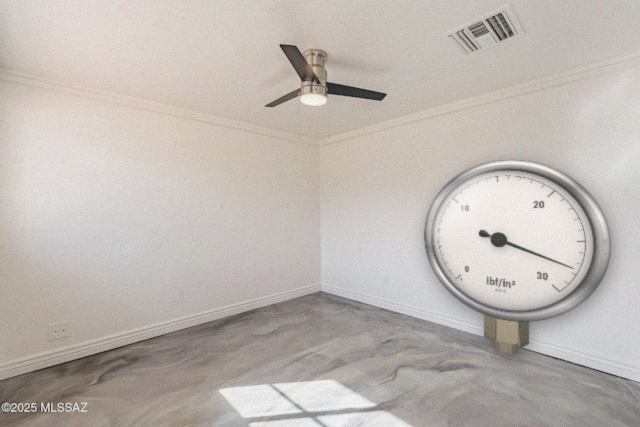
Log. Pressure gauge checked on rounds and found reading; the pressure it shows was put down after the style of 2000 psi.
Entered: 27.5 psi
